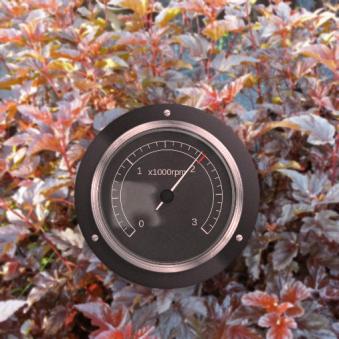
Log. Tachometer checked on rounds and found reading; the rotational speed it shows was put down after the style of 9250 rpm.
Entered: 1950 rpm
